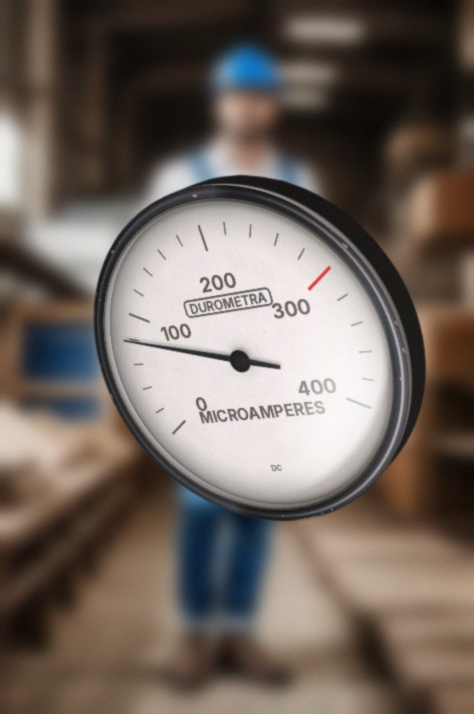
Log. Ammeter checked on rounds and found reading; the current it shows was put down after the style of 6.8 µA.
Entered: 80 µA
